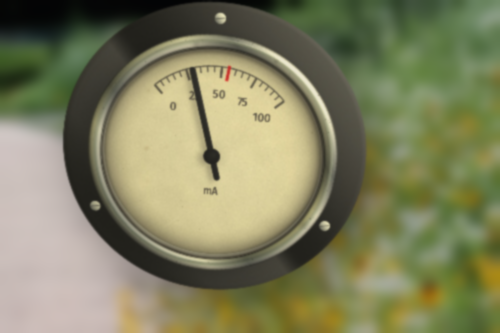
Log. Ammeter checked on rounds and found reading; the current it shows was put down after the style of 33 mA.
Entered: 30 mA
